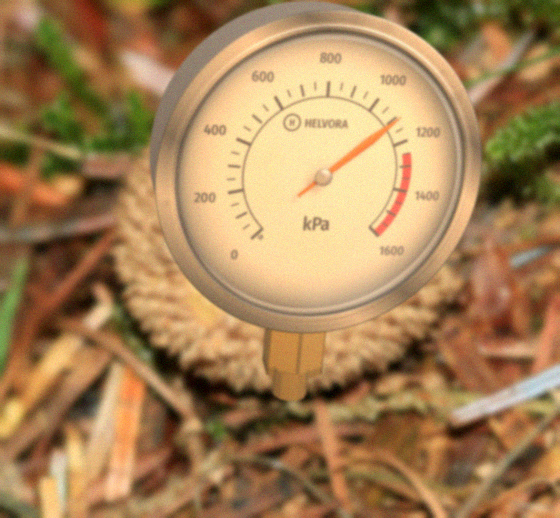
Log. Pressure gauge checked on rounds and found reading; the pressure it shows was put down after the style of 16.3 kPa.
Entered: 1100 kPa
